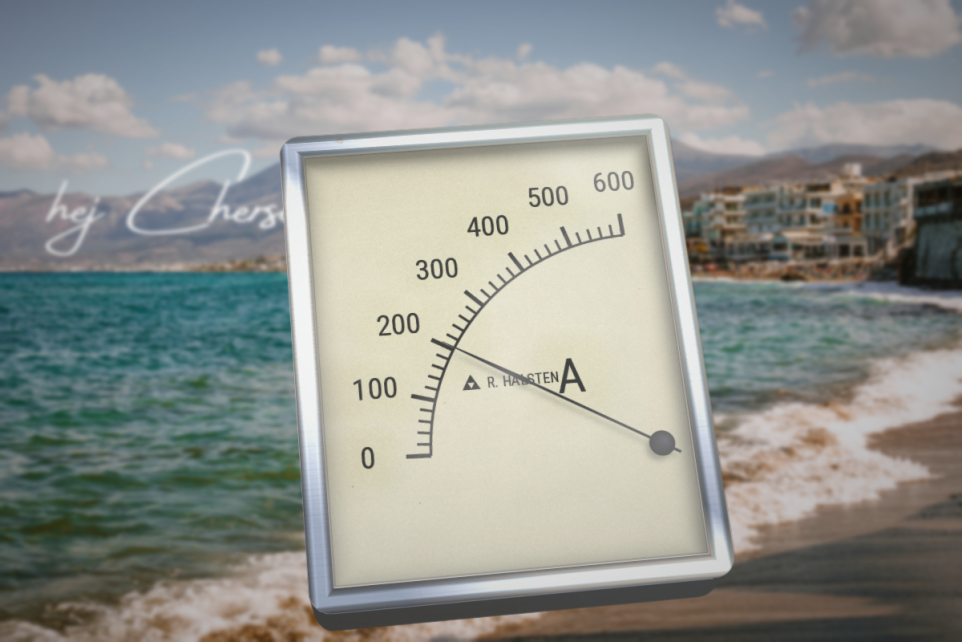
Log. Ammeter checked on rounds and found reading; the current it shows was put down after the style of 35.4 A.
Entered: 200 A
